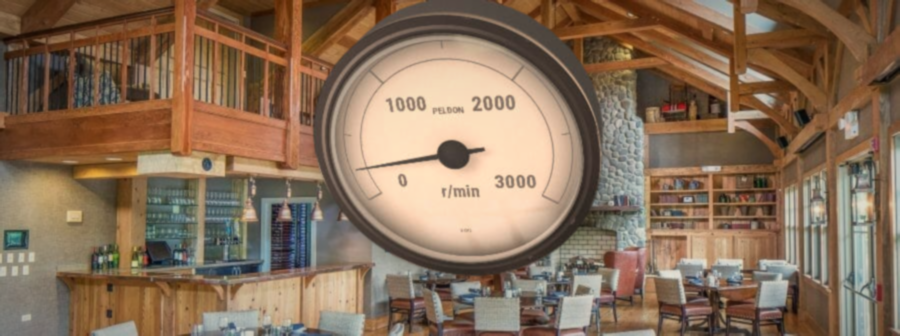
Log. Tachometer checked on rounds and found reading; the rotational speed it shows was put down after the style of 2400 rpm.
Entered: 250 rpm
